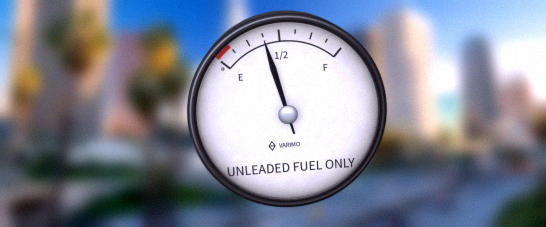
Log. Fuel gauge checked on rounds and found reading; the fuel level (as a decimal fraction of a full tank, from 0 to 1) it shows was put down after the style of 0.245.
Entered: 0.375
